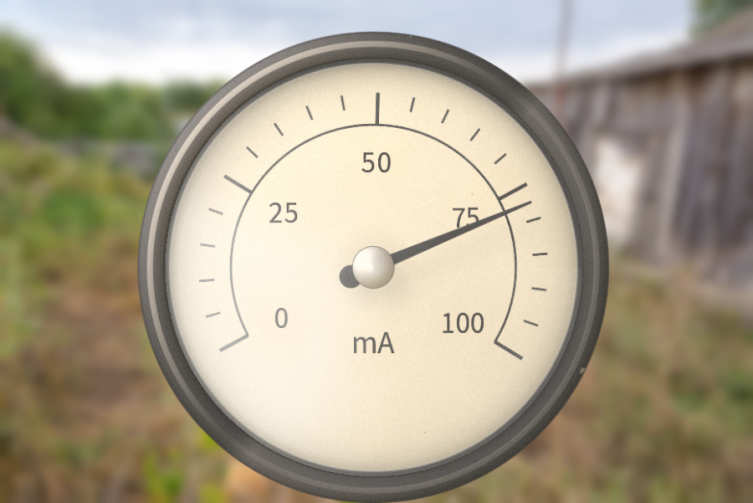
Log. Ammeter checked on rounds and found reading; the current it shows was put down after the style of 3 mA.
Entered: 77.5 mA
